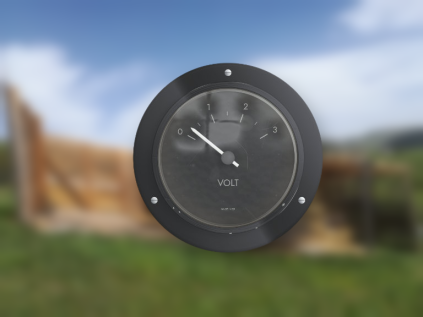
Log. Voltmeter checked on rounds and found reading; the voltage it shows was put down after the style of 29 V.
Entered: 0.25 V
